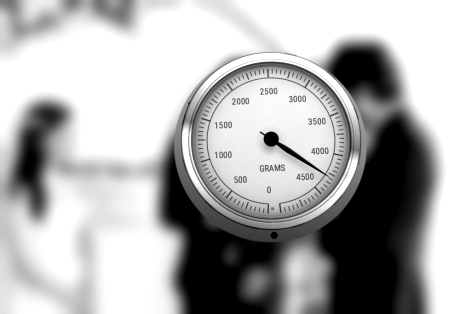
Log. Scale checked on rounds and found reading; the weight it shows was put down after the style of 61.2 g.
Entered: 4300 g
